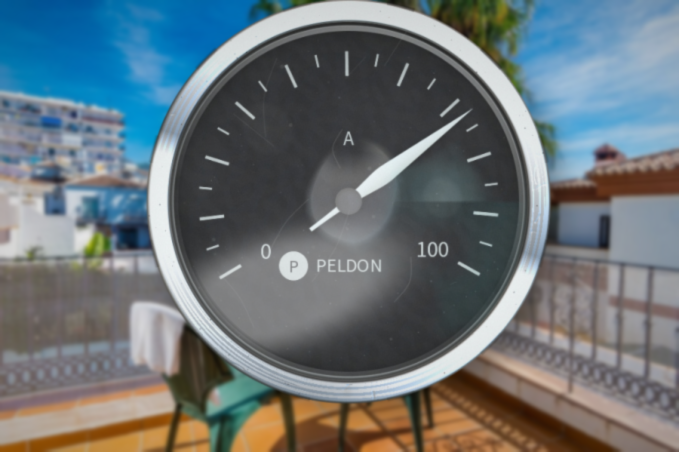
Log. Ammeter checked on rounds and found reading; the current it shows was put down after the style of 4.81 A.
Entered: 72.5 A
